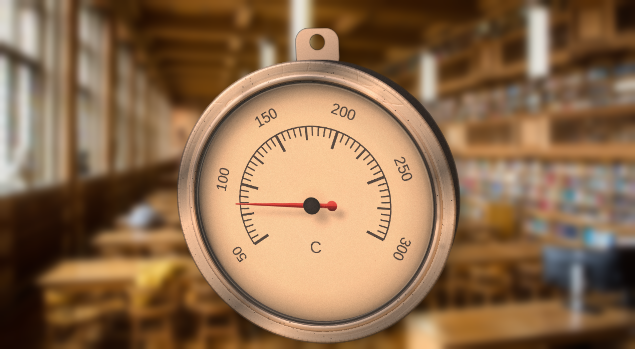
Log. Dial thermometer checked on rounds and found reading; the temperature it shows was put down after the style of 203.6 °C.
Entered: 85 °C
